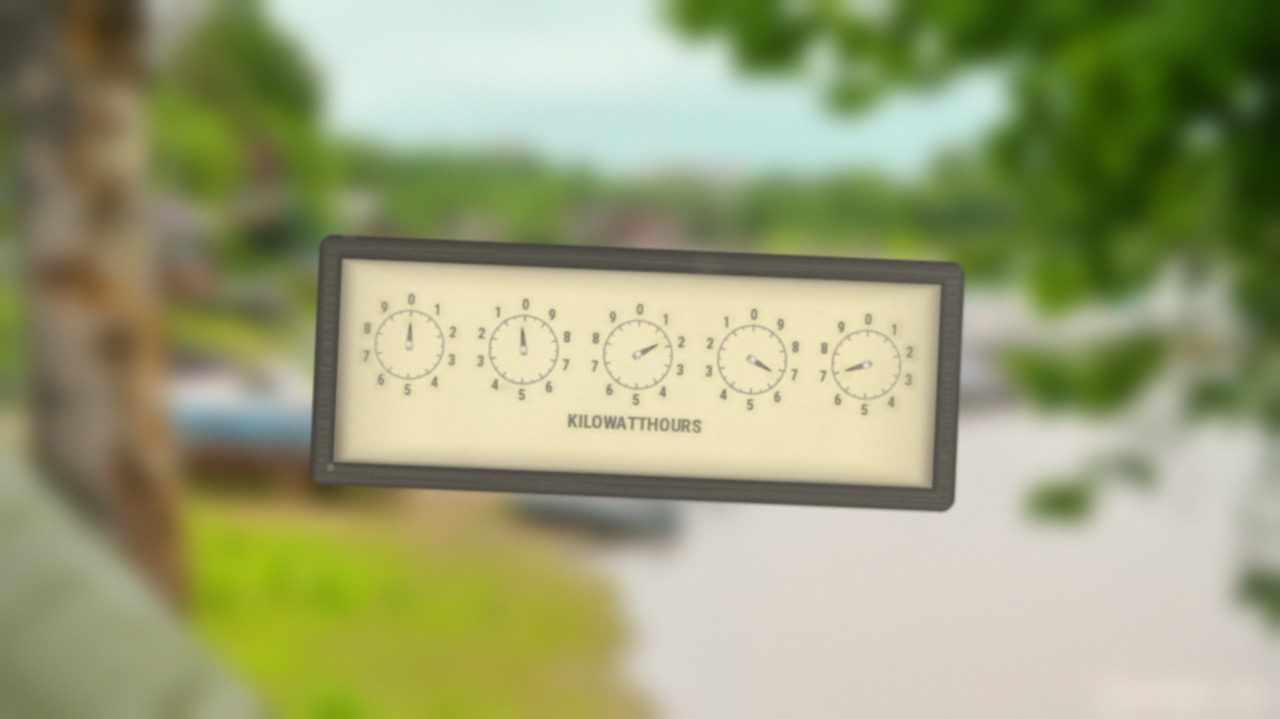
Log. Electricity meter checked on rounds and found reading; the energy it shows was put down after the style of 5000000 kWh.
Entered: 167 kWh
